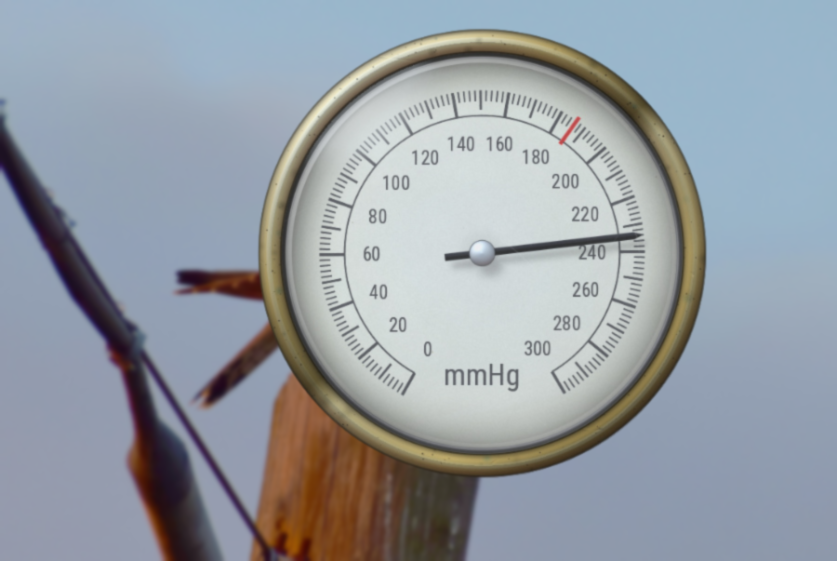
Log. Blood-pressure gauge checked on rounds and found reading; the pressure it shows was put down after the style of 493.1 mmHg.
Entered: 234 mmHg
